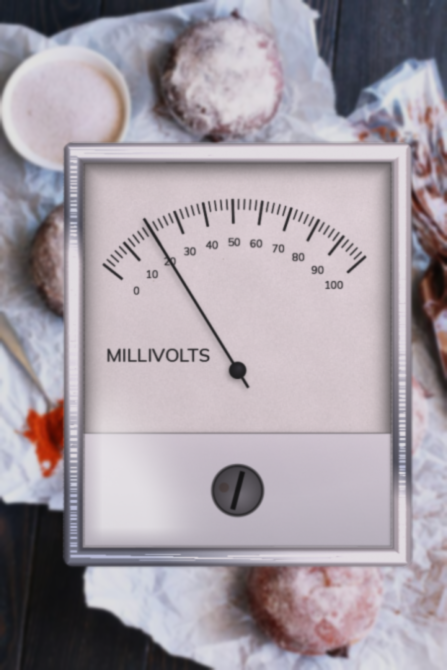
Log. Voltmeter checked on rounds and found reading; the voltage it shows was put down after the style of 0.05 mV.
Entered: 20 mV
